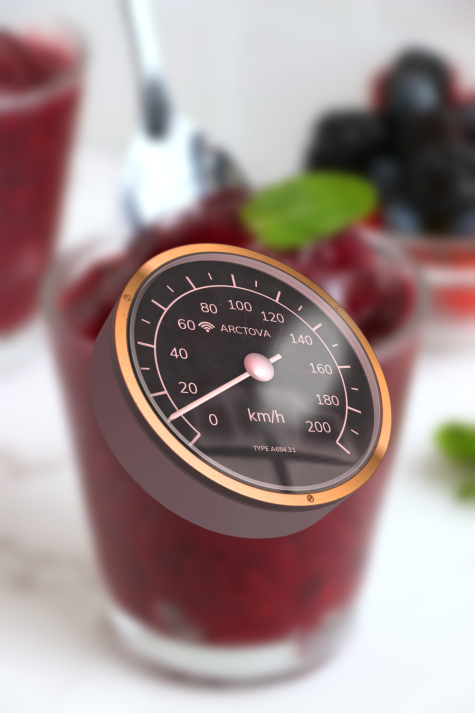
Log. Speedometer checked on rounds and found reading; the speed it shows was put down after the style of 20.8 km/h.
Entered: 10 km/h
